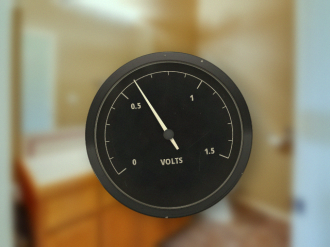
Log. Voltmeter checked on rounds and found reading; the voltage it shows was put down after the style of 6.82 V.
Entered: 0.6 V
